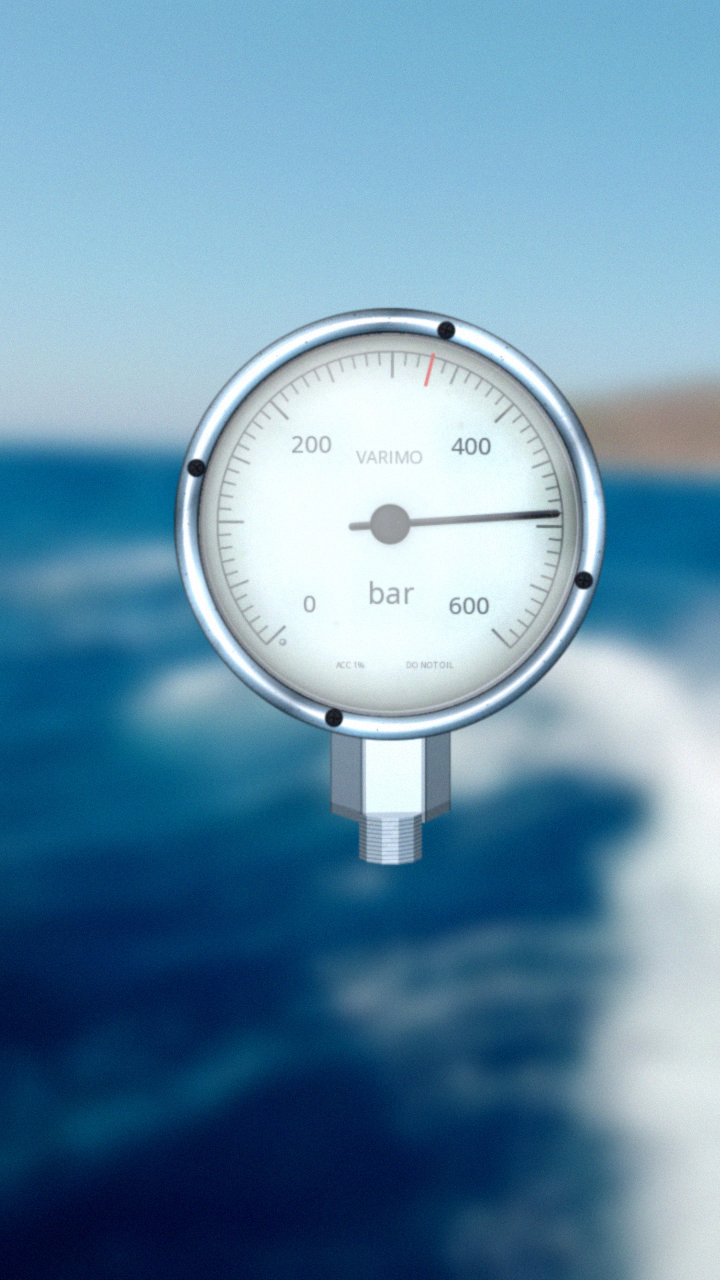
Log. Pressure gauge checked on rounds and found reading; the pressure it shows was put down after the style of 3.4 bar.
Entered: 490 bar
